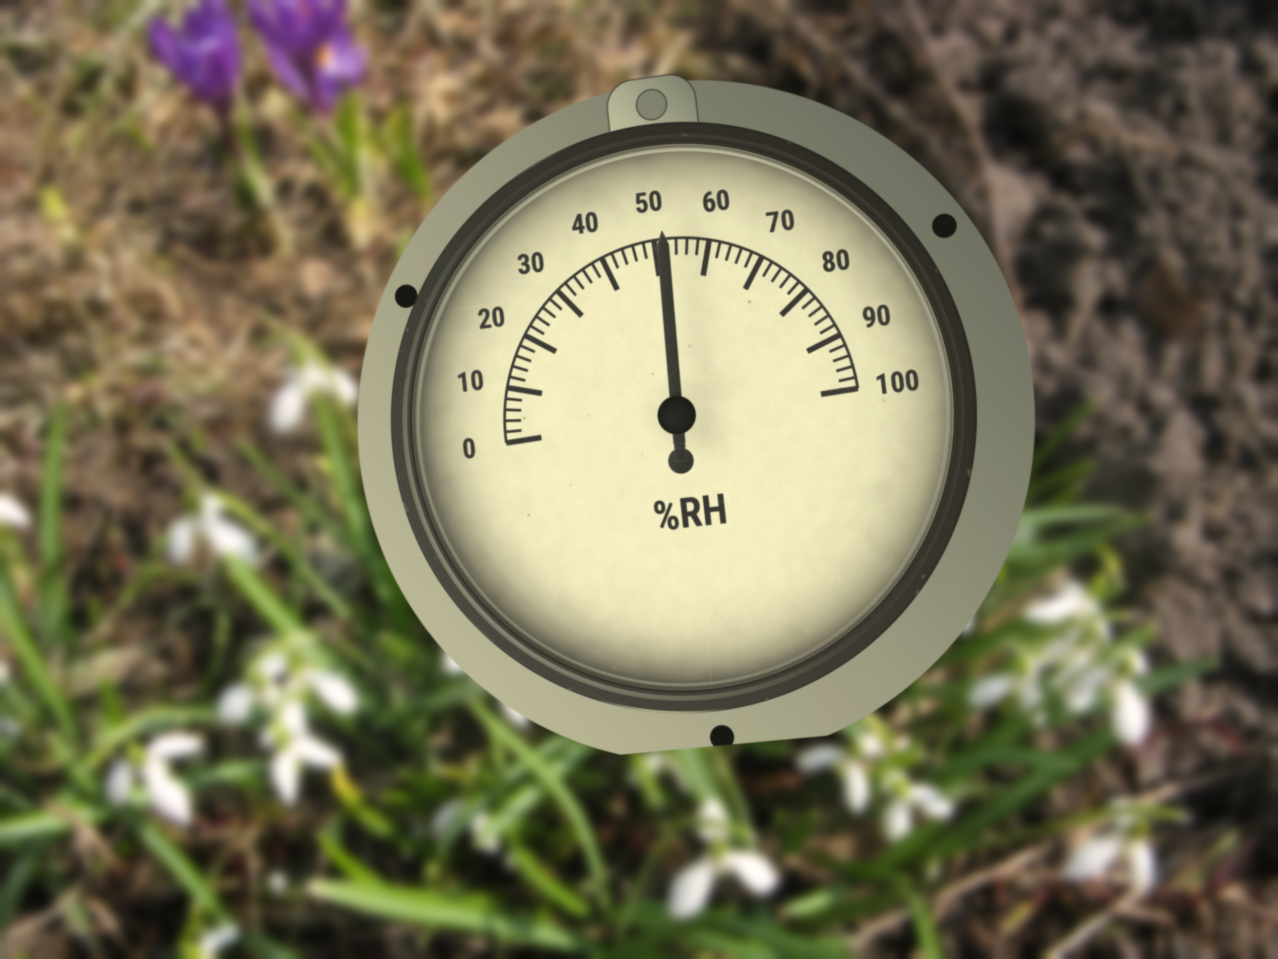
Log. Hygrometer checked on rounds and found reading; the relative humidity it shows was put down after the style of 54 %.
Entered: 52 %
